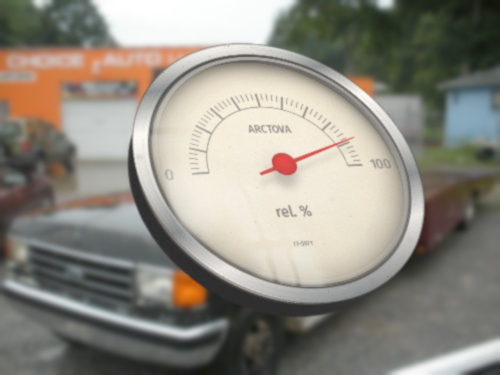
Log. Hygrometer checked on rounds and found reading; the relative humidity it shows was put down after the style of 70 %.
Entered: 90 %
